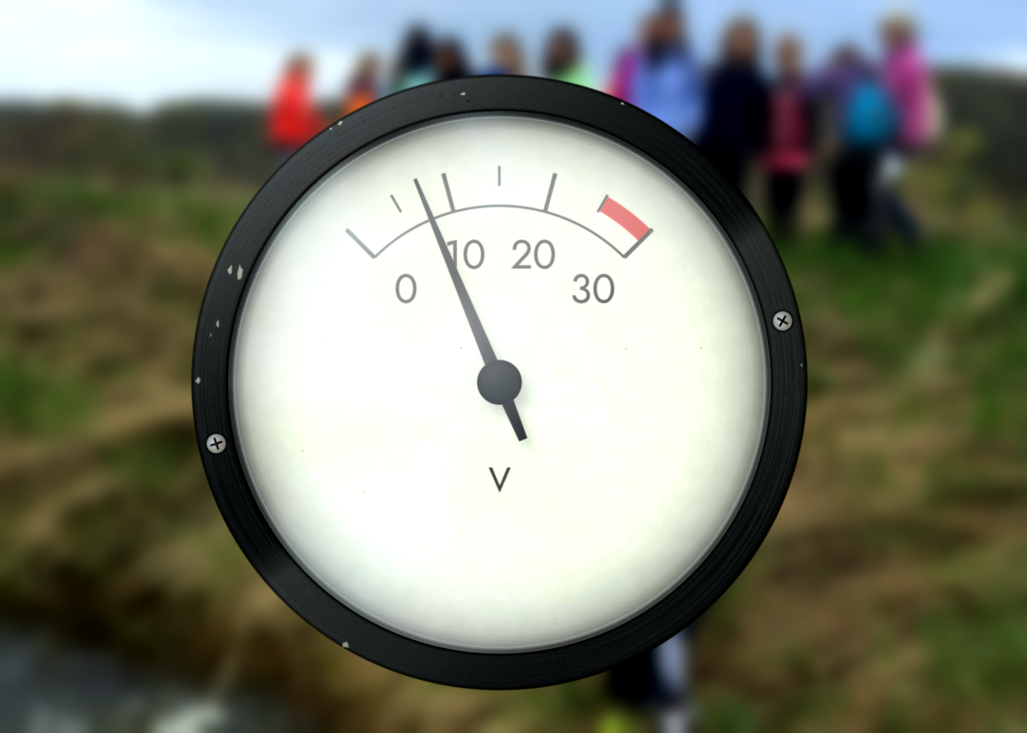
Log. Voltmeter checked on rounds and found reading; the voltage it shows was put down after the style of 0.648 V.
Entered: 7.5 V
